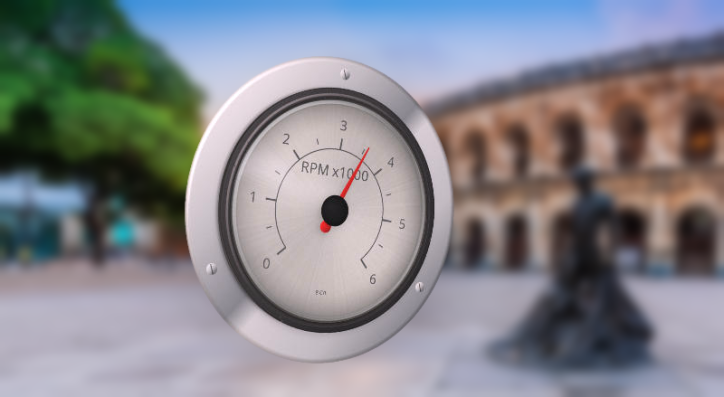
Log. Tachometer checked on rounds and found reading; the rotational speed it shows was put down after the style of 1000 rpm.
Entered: 3500 rpm
